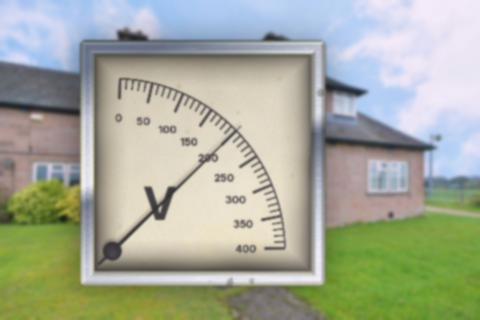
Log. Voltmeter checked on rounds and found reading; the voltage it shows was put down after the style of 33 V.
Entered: 200 V
